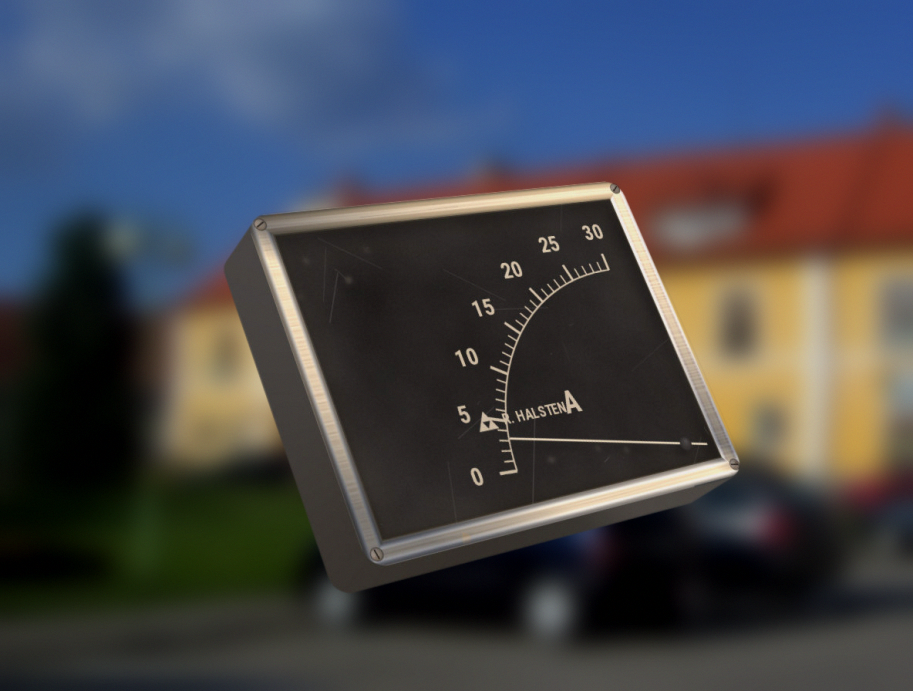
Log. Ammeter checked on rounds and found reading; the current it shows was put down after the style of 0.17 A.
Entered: 3 A
